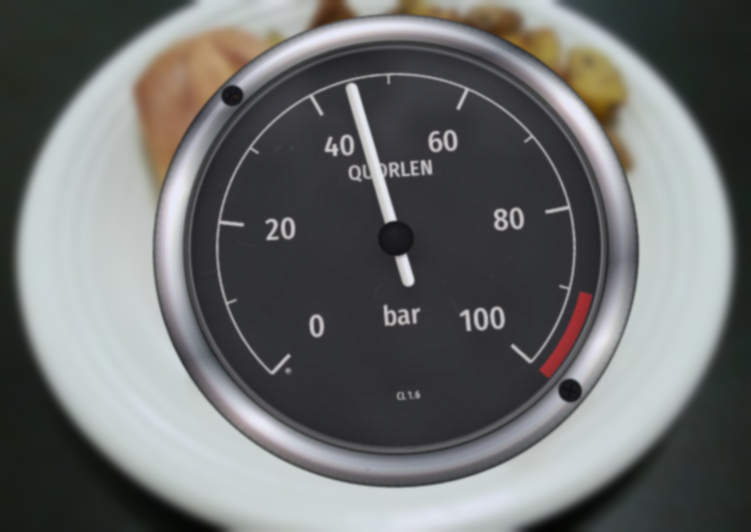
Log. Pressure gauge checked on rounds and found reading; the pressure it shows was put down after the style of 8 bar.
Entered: 45 bar
